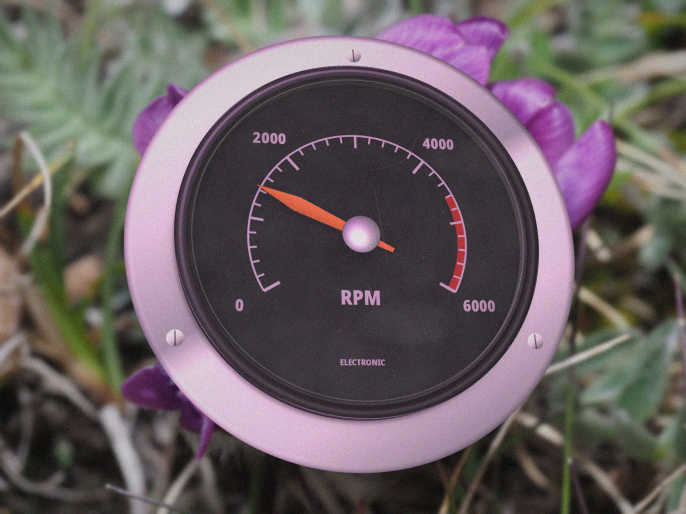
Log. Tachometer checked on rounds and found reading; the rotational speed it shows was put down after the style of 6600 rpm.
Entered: 1400 rpm
